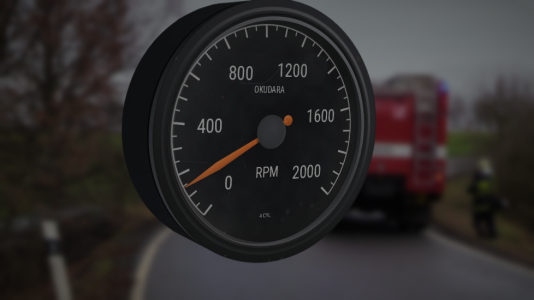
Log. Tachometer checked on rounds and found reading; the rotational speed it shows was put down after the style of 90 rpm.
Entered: 150 rpm
